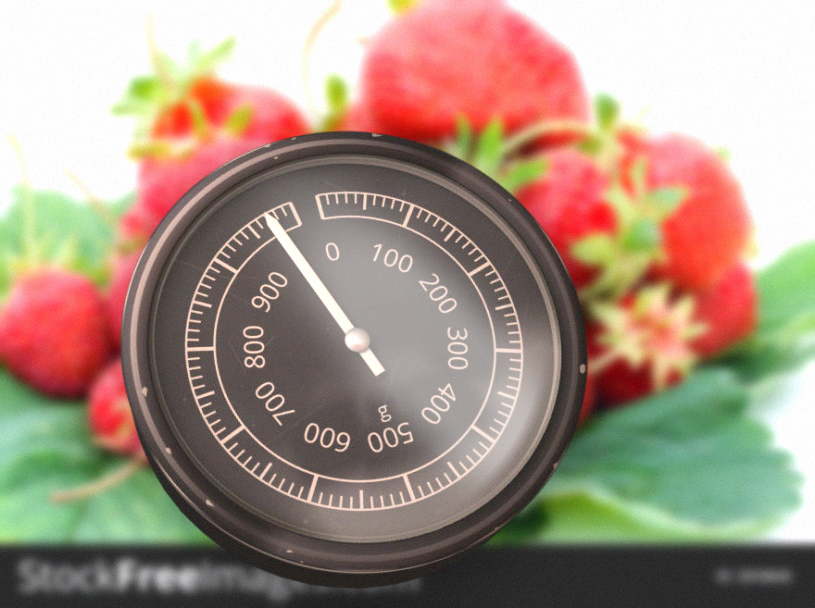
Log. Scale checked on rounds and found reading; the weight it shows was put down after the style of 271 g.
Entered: 970 g
